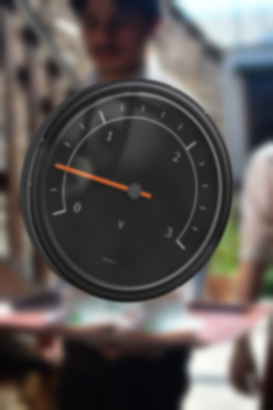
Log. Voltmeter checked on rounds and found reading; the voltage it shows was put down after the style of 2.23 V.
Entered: 0.4 V
